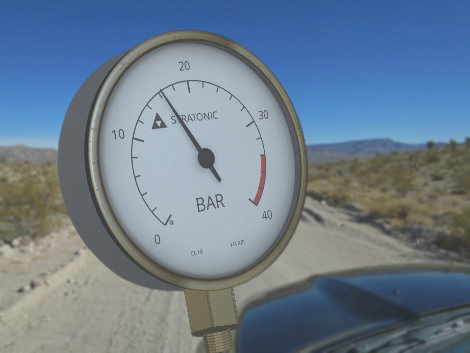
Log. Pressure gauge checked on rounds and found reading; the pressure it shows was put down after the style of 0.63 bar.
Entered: 16 bar
